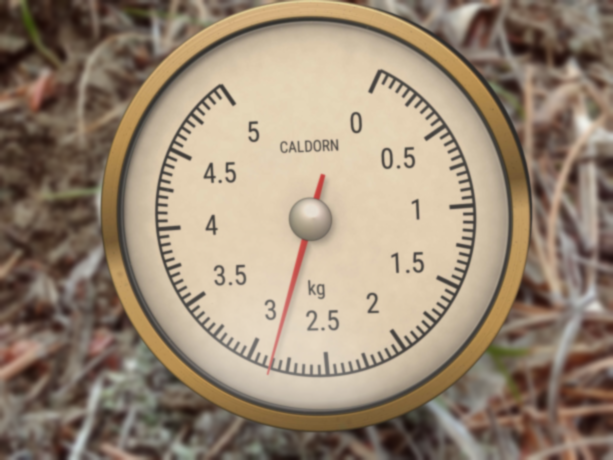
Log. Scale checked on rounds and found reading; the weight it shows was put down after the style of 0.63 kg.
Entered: 2.85 kg
